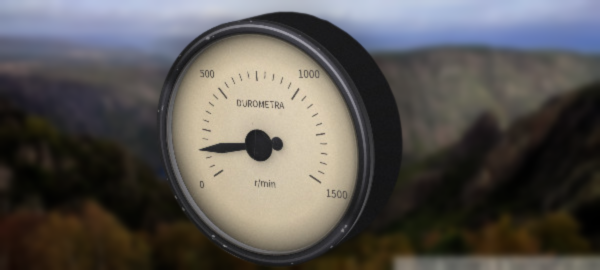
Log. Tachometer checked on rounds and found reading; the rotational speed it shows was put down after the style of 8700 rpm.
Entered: 150 rpm
